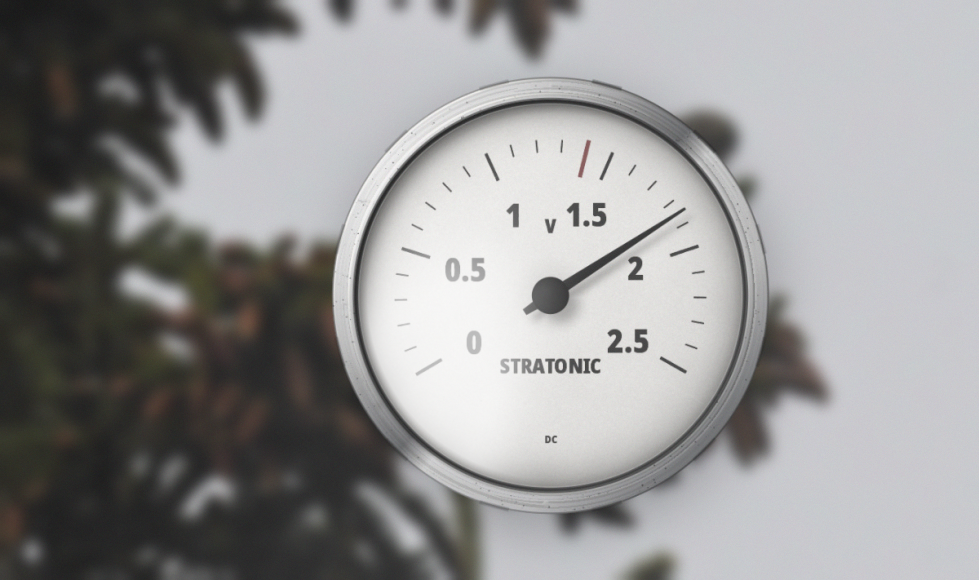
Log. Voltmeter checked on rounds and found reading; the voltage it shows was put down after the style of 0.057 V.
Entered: 1.85 V
